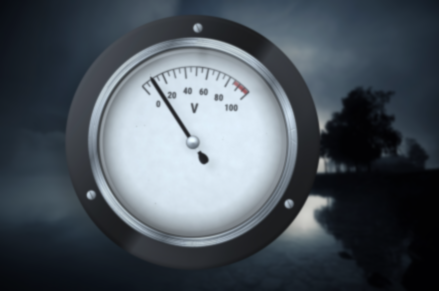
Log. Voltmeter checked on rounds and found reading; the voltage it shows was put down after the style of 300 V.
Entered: 10 V
